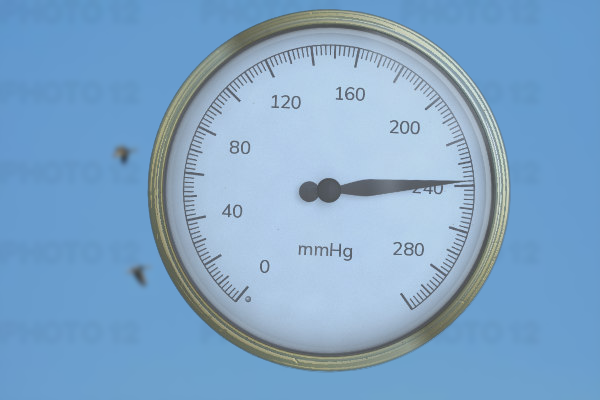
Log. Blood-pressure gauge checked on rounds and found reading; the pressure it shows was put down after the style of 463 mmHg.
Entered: 238 mmHg
